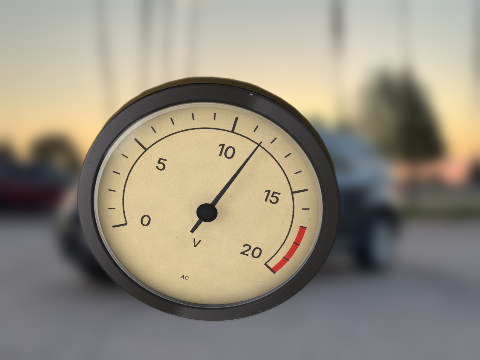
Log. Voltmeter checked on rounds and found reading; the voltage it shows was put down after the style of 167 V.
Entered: 11.5 V
